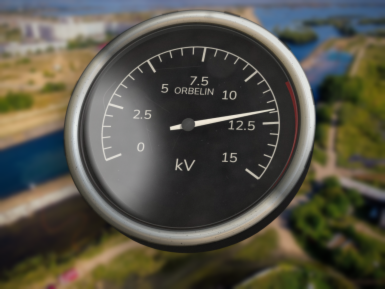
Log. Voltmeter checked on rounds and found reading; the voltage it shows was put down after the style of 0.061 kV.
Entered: 12 kV
